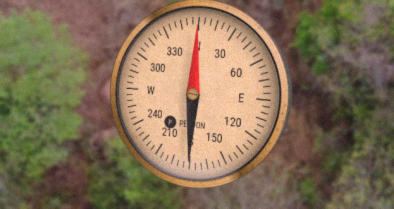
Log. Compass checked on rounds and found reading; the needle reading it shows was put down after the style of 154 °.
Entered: 0 °
